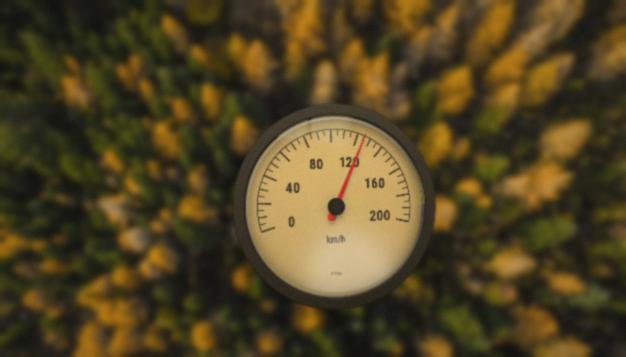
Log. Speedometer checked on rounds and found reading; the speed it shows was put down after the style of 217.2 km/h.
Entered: 125 km/h
